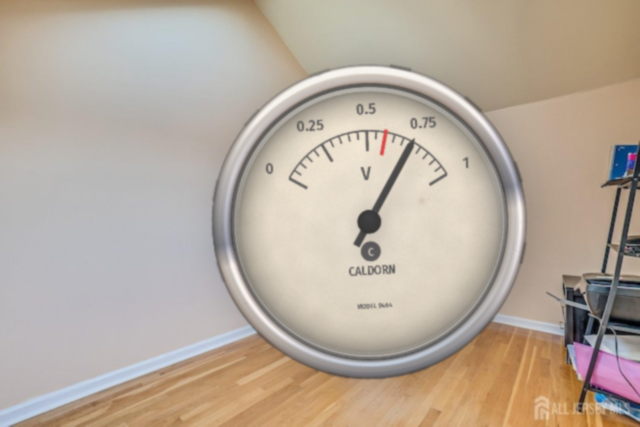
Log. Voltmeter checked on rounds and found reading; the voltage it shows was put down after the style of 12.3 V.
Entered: 0.75 V
